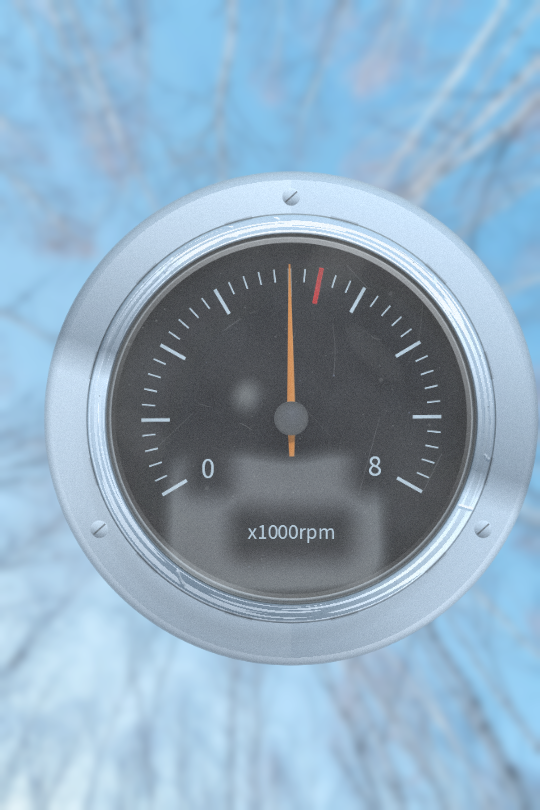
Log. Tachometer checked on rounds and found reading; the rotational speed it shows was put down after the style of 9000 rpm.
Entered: 4000 rpm
